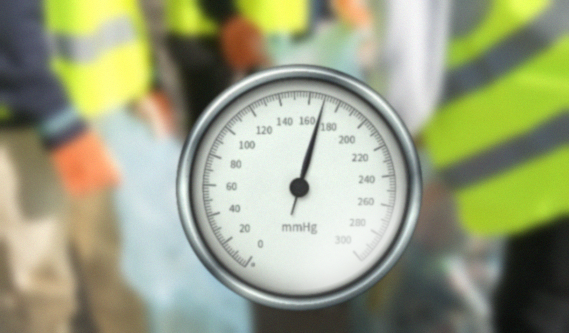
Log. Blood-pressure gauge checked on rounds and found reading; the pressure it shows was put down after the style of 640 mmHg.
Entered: 170 mmHg
